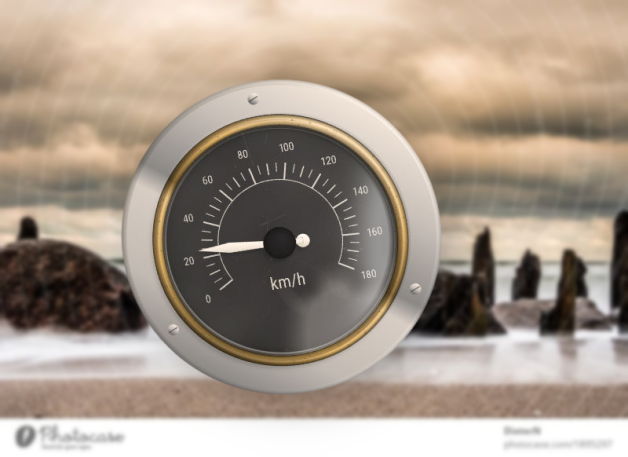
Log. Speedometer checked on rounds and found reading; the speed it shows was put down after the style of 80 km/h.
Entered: 25 km/h
